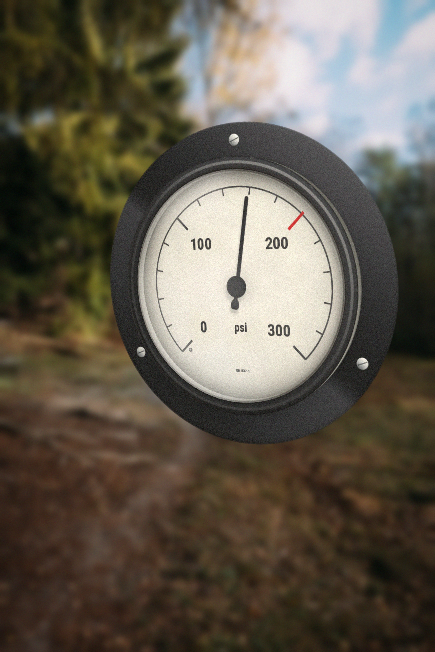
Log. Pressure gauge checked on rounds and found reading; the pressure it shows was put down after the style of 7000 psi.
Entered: 160 psi
